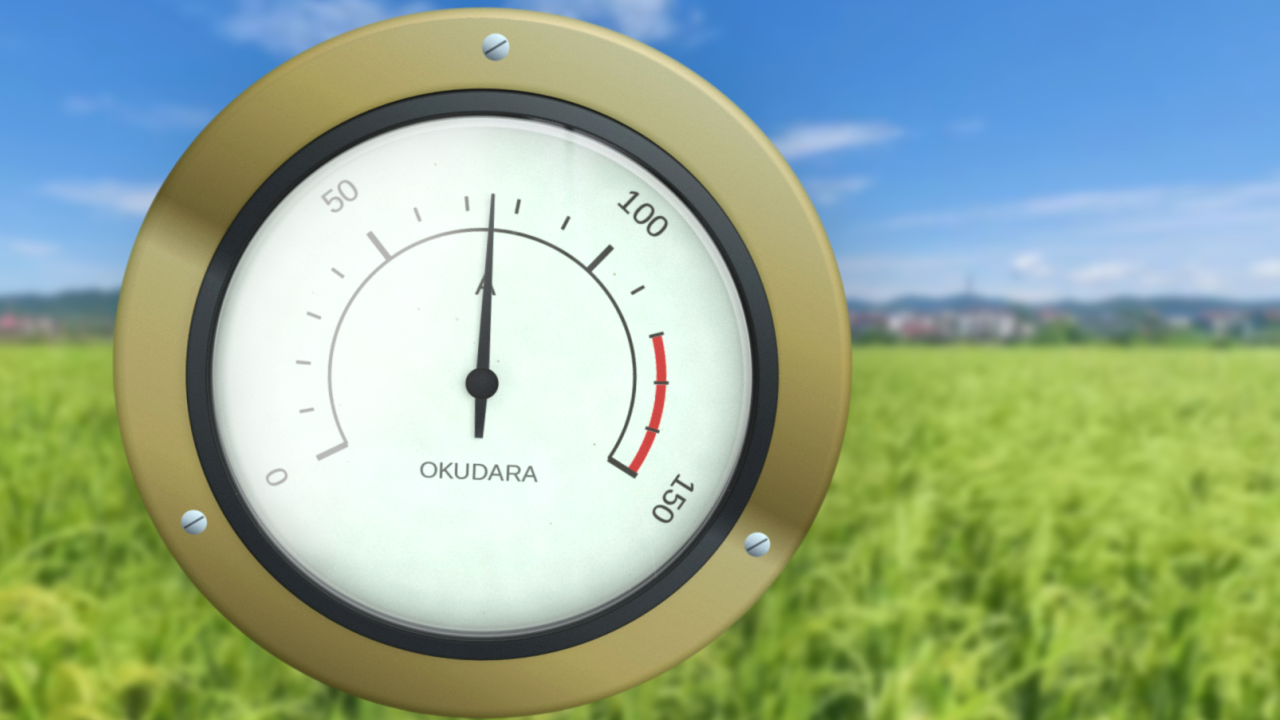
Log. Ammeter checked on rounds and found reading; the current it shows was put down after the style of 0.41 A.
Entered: 75 A
